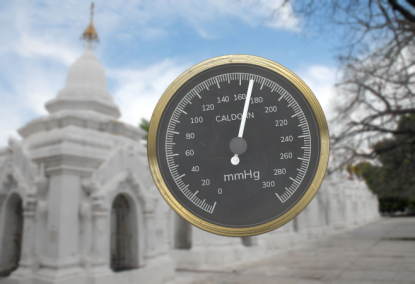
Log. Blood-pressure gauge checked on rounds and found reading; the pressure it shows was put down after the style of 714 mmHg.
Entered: 170 mmHg
